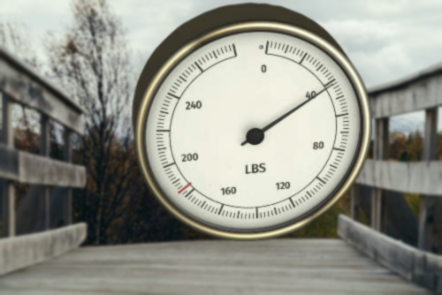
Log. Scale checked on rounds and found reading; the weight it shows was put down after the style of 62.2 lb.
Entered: 40 lb
